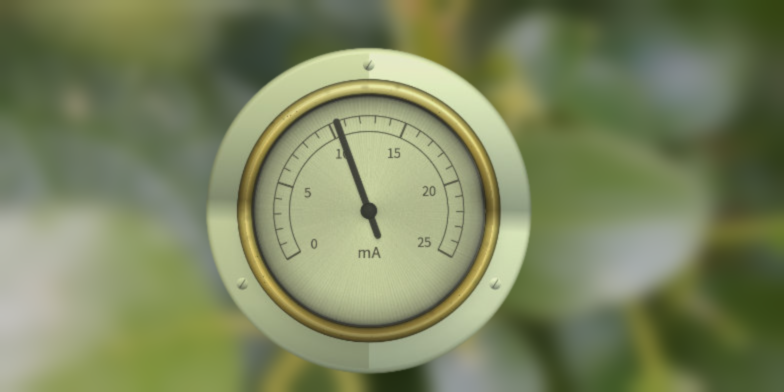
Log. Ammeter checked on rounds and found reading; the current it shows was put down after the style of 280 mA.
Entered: 10.5 mA
